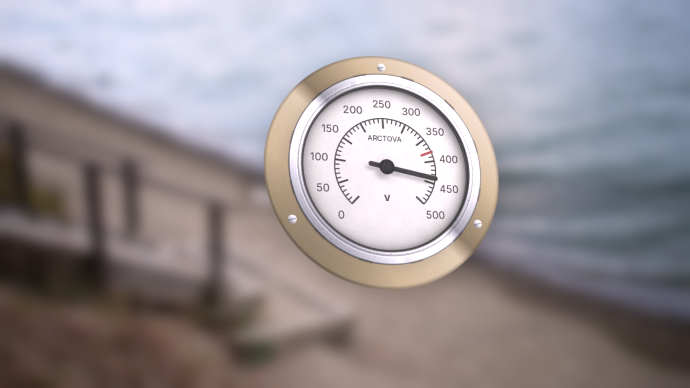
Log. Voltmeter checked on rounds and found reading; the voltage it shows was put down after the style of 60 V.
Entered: 440 V
